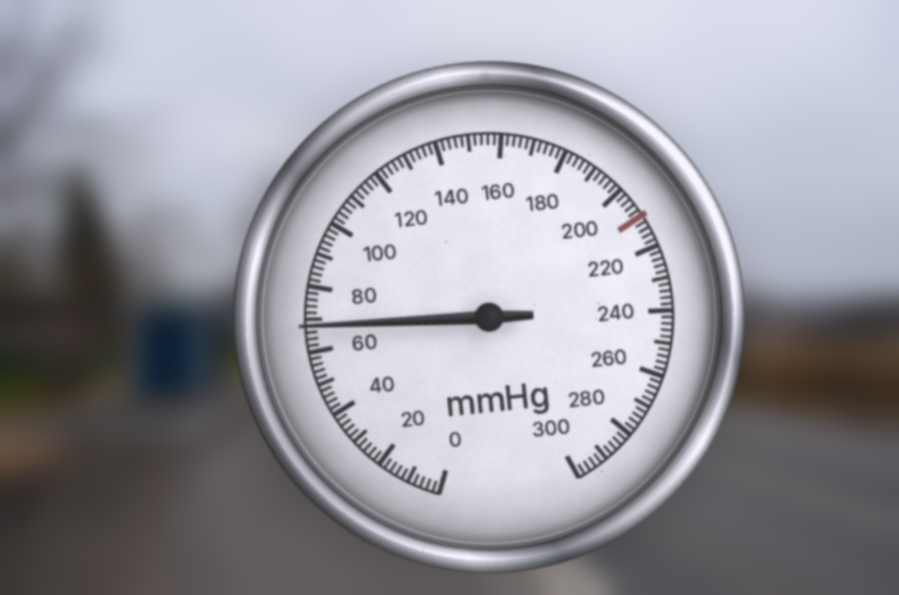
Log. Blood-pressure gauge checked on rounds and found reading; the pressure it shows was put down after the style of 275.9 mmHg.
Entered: 68 mmHg
